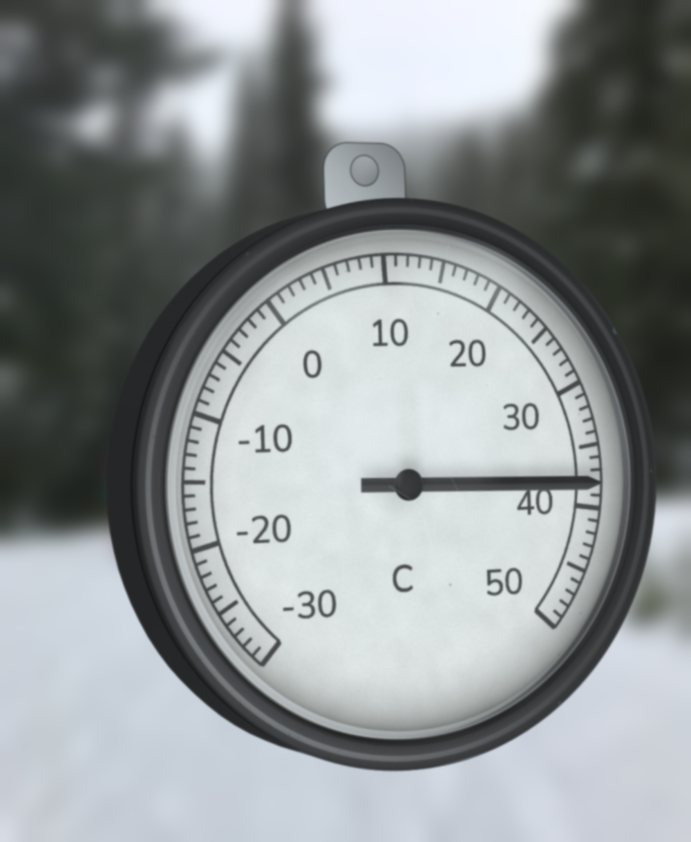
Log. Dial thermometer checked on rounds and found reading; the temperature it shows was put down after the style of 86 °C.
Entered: 38 °C
